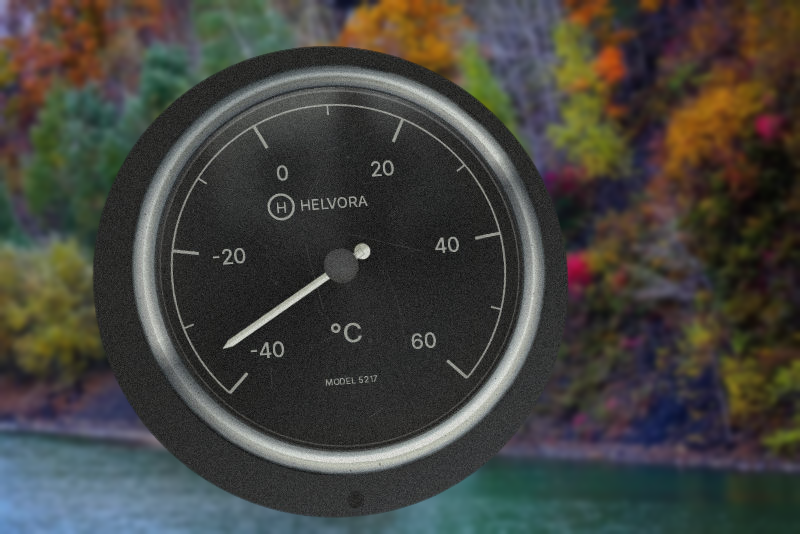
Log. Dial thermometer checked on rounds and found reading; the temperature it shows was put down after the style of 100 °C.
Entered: -35 °C
